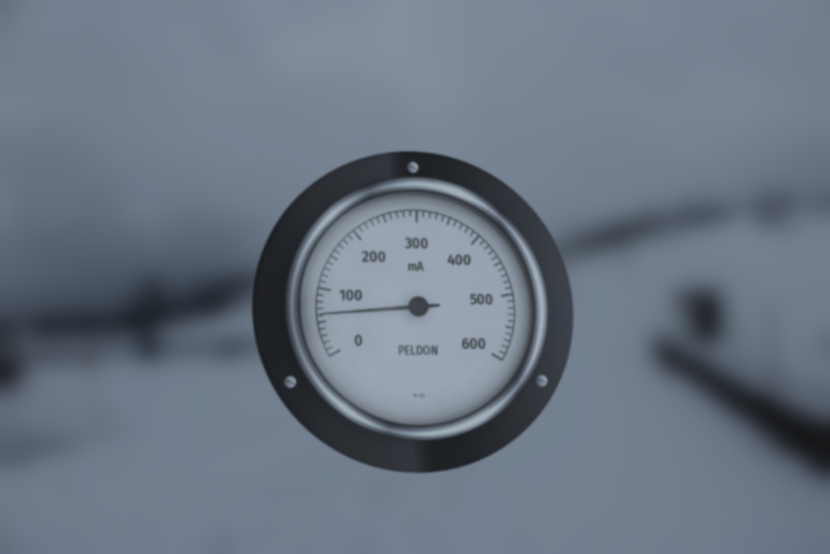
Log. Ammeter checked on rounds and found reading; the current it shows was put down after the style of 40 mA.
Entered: 60 mA
